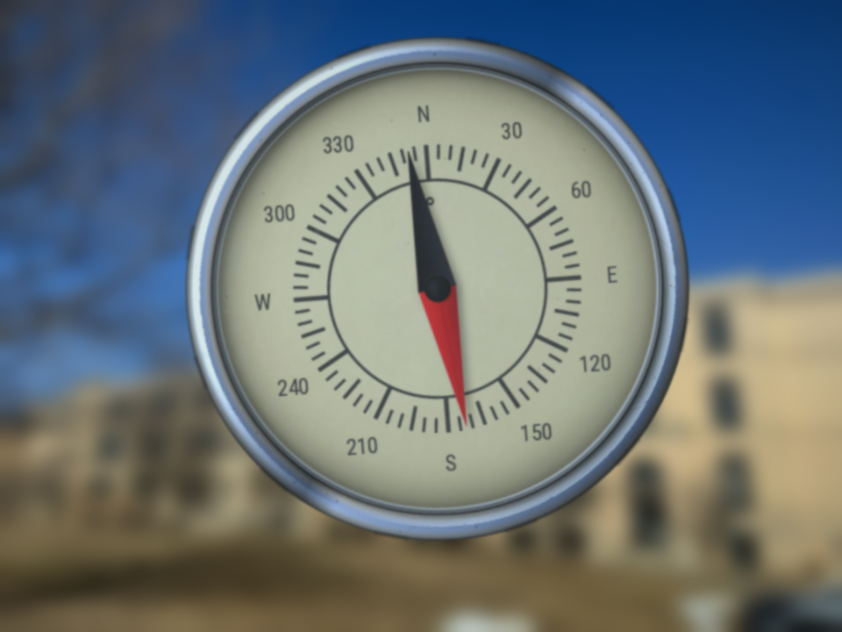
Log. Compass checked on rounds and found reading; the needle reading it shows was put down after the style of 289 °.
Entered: 172.5 °
